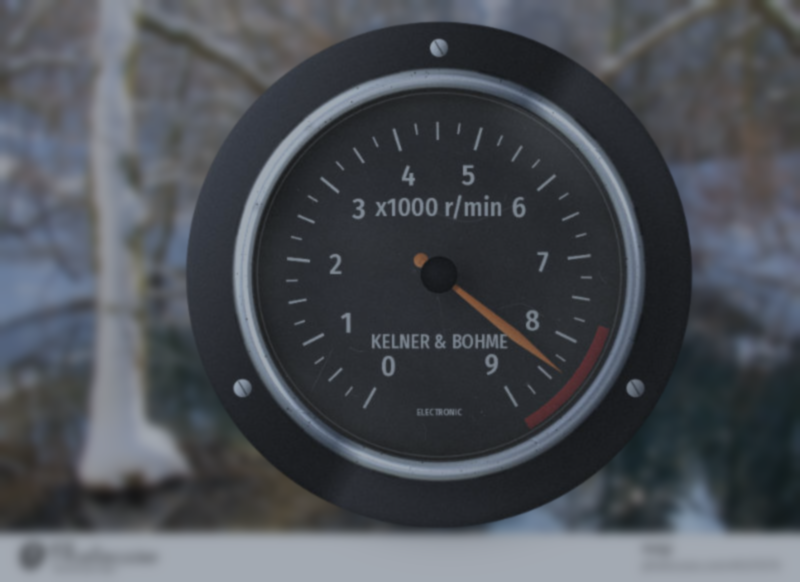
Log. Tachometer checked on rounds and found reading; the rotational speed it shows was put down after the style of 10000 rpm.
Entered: 8375 rpm
